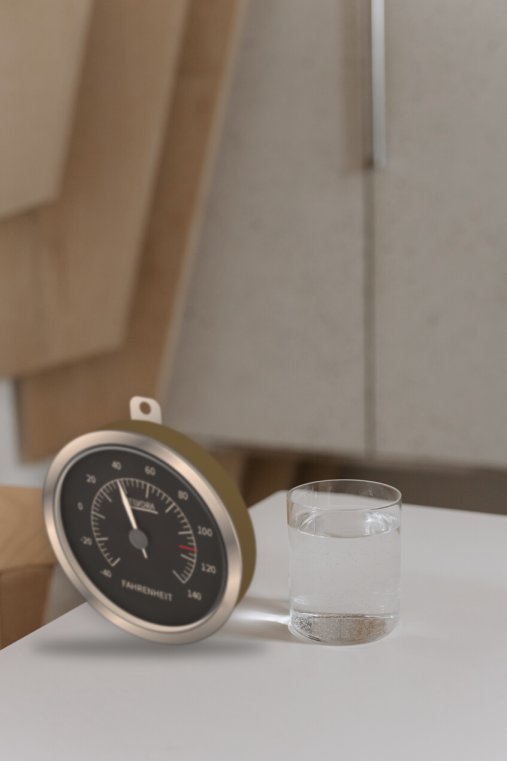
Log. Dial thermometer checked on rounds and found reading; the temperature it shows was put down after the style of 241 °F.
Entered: 40 °F
